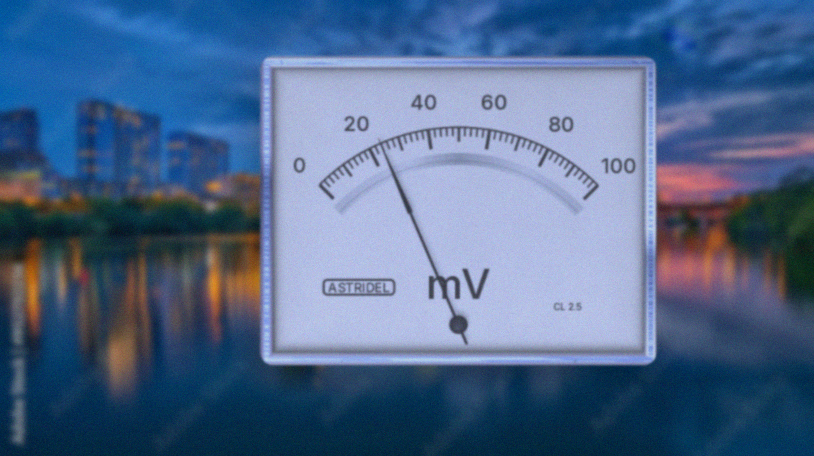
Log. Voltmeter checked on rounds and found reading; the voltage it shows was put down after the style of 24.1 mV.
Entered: 24 mV
